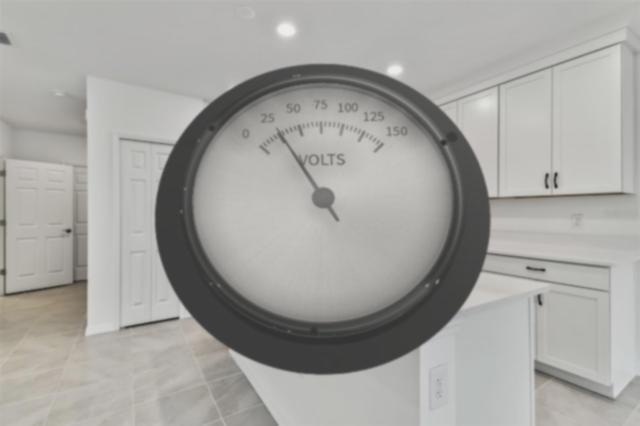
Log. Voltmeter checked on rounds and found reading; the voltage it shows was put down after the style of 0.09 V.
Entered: 25 V
